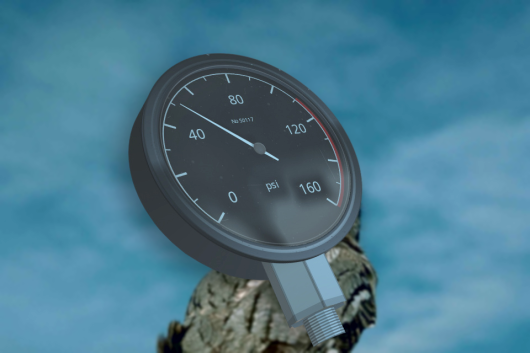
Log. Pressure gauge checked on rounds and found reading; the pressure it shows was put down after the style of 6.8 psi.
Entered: 50 psi
